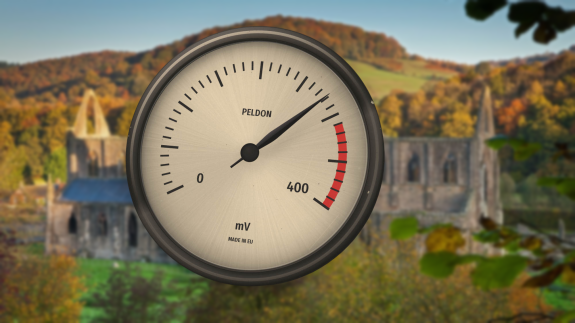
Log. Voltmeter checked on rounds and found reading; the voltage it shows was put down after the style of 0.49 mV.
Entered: 280 mV
